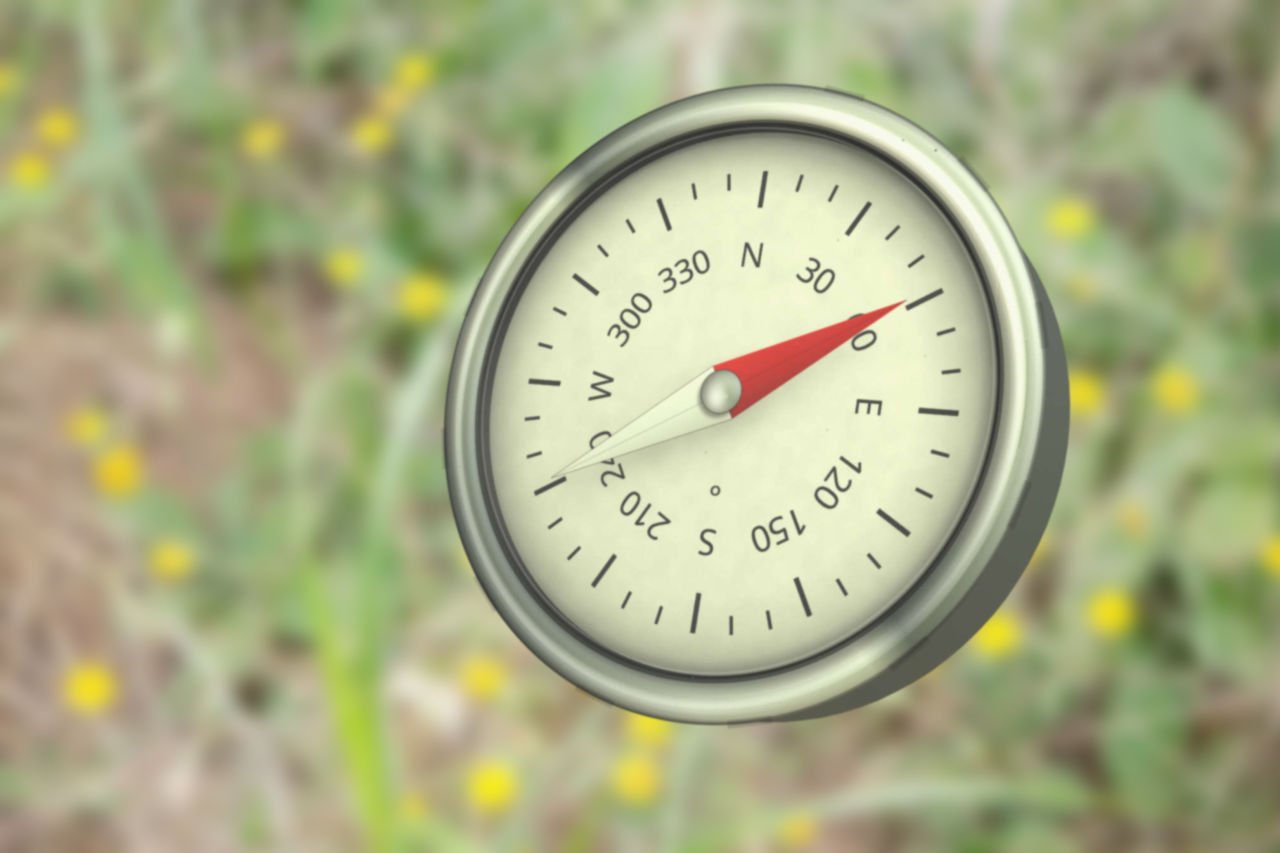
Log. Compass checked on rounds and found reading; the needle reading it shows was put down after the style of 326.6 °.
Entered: 60 °
